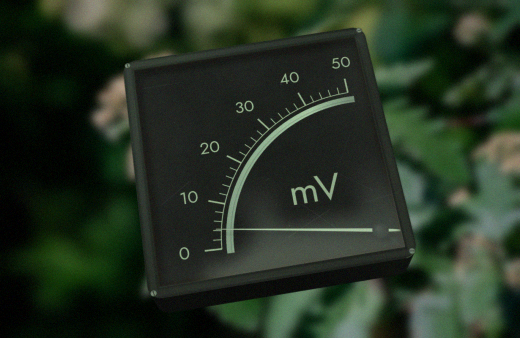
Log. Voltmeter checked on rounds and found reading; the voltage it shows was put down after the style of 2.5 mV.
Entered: 4 mV
